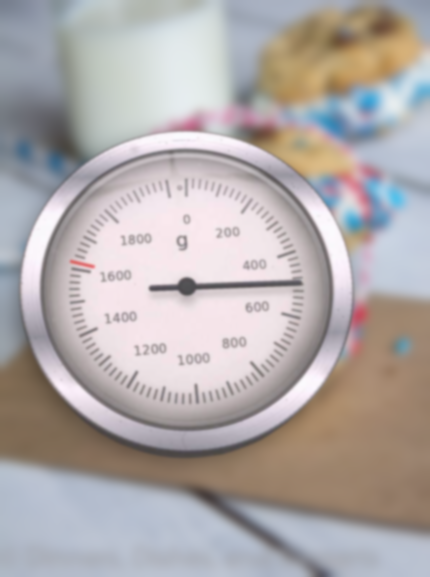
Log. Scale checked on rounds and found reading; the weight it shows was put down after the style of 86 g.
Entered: 500 g
